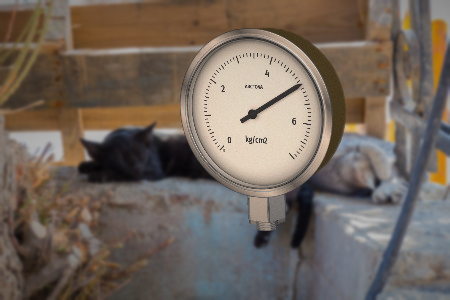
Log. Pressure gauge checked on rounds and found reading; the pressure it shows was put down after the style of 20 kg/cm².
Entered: 5 kg/cm²
